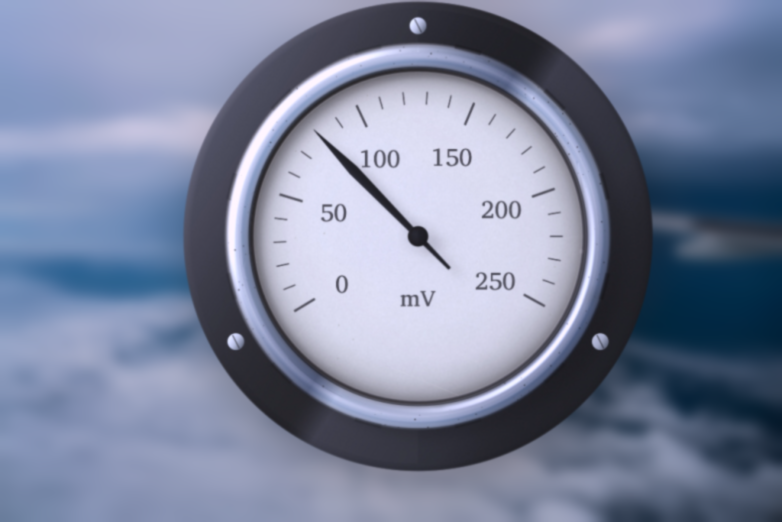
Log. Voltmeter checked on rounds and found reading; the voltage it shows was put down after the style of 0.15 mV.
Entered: 80 mV
